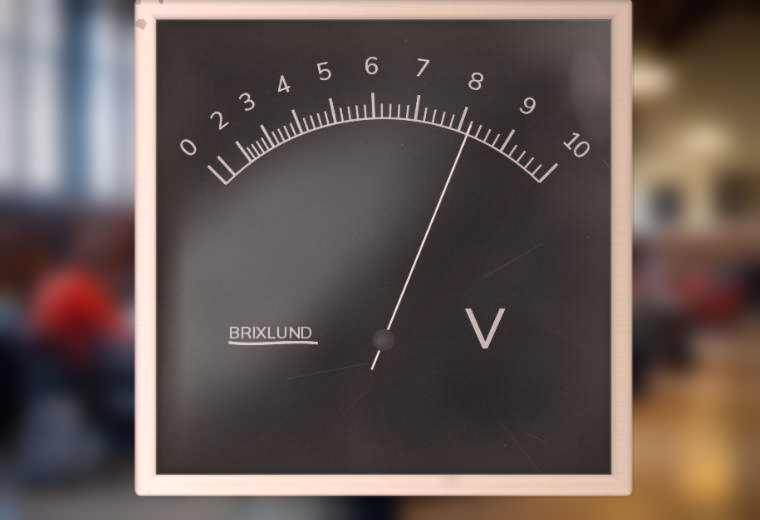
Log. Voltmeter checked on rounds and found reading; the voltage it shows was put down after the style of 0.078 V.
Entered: 8.2 V
